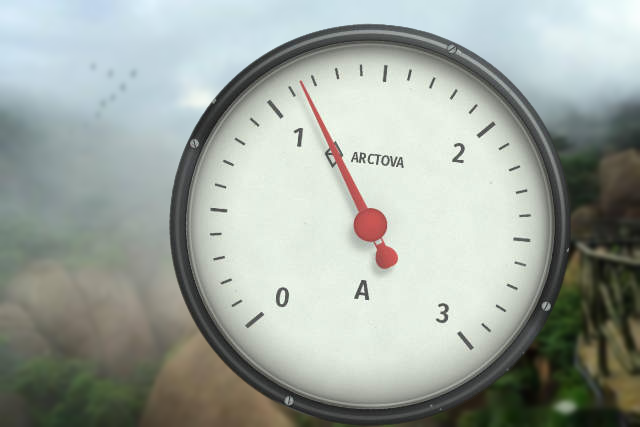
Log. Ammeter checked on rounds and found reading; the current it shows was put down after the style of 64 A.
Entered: 1.15 A
